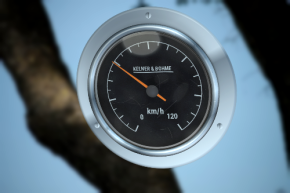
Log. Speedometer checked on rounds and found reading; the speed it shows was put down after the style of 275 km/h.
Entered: 40 km/h
